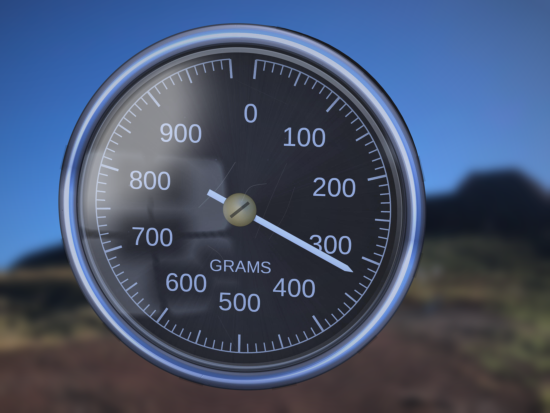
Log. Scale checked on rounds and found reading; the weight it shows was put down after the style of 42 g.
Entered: 320 g
